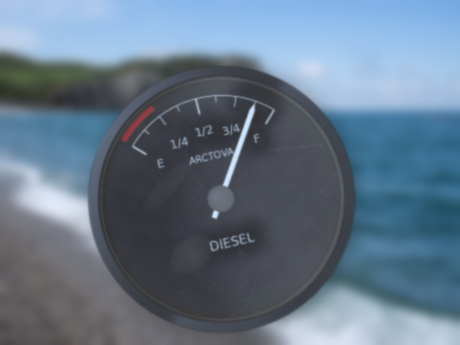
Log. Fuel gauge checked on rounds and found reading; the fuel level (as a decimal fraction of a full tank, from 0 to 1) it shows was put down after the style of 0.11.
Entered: 0.875
